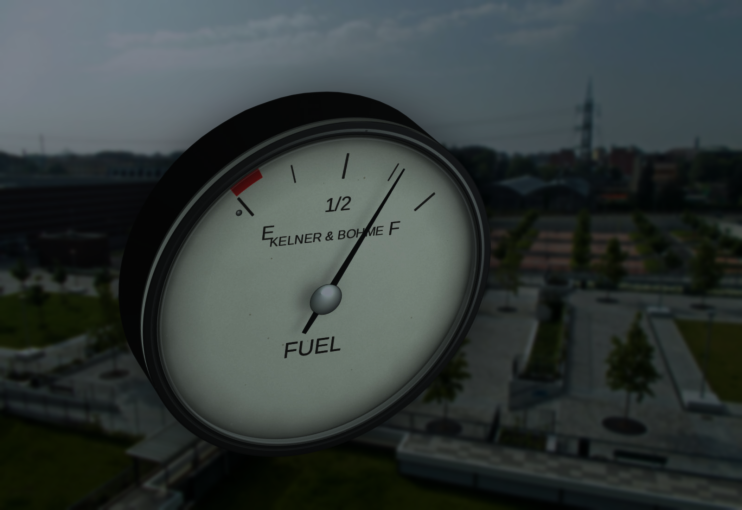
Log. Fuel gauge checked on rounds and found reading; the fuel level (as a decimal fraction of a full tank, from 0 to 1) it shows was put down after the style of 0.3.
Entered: 0.75
